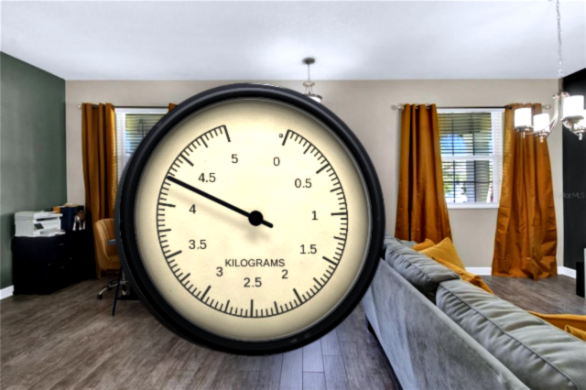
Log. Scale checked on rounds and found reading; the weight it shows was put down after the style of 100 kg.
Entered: 4.25 kg
